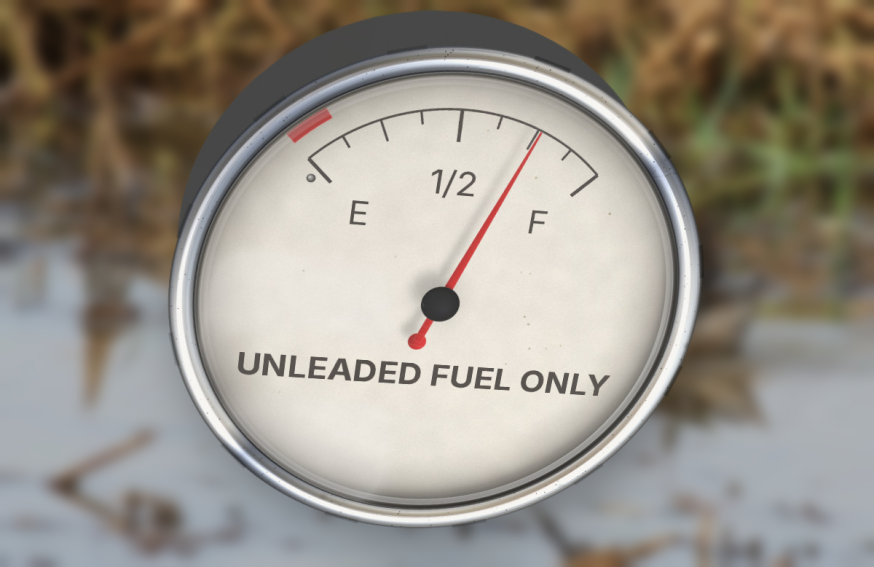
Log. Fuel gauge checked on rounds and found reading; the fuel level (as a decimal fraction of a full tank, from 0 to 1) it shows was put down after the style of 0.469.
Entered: 0.75
